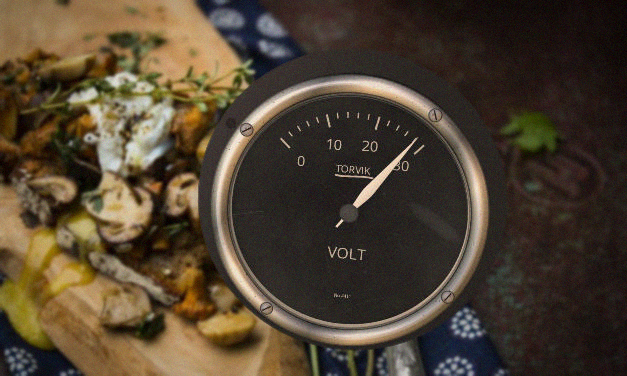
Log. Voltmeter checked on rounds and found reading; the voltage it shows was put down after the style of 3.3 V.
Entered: 28 V
